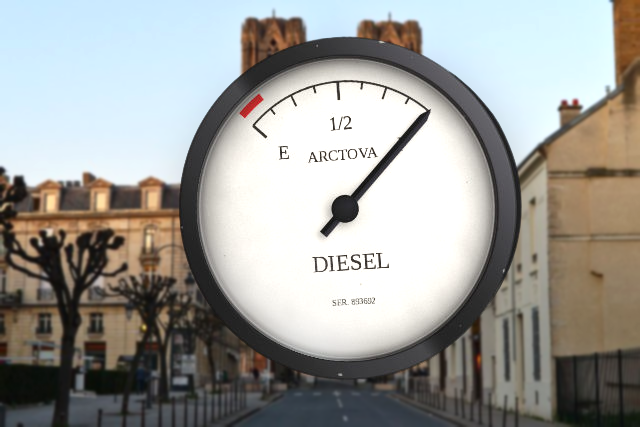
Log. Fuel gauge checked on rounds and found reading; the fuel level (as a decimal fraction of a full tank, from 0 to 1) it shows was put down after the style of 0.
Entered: 1
